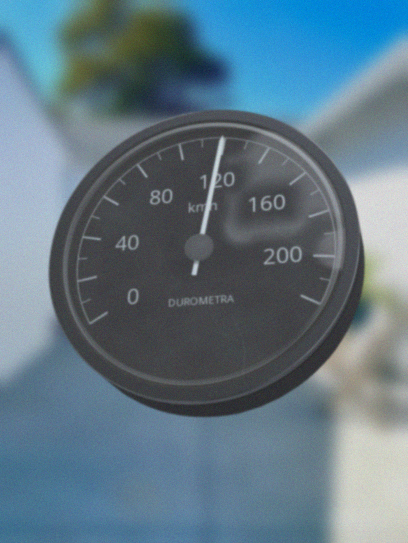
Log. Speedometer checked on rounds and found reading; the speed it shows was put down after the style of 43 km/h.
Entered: 120 km/h
